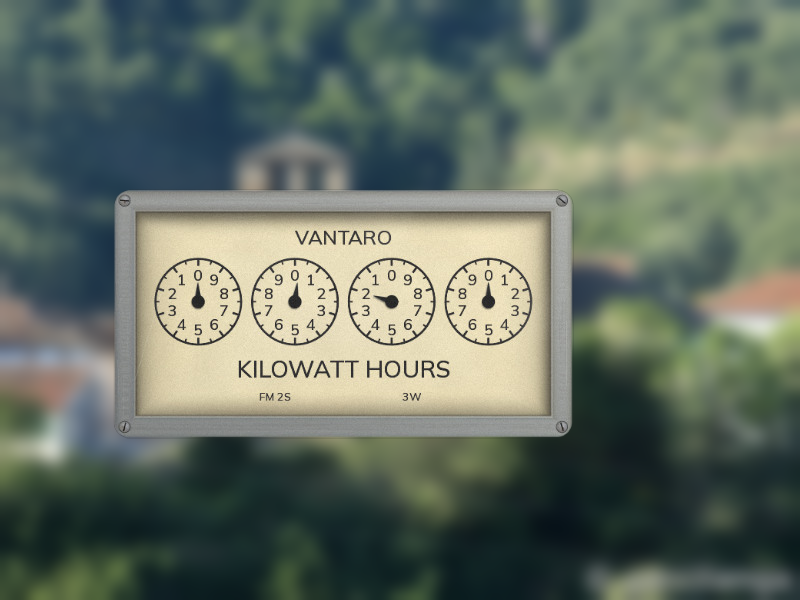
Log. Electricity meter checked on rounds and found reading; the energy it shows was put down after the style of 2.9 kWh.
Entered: 20 kWh
